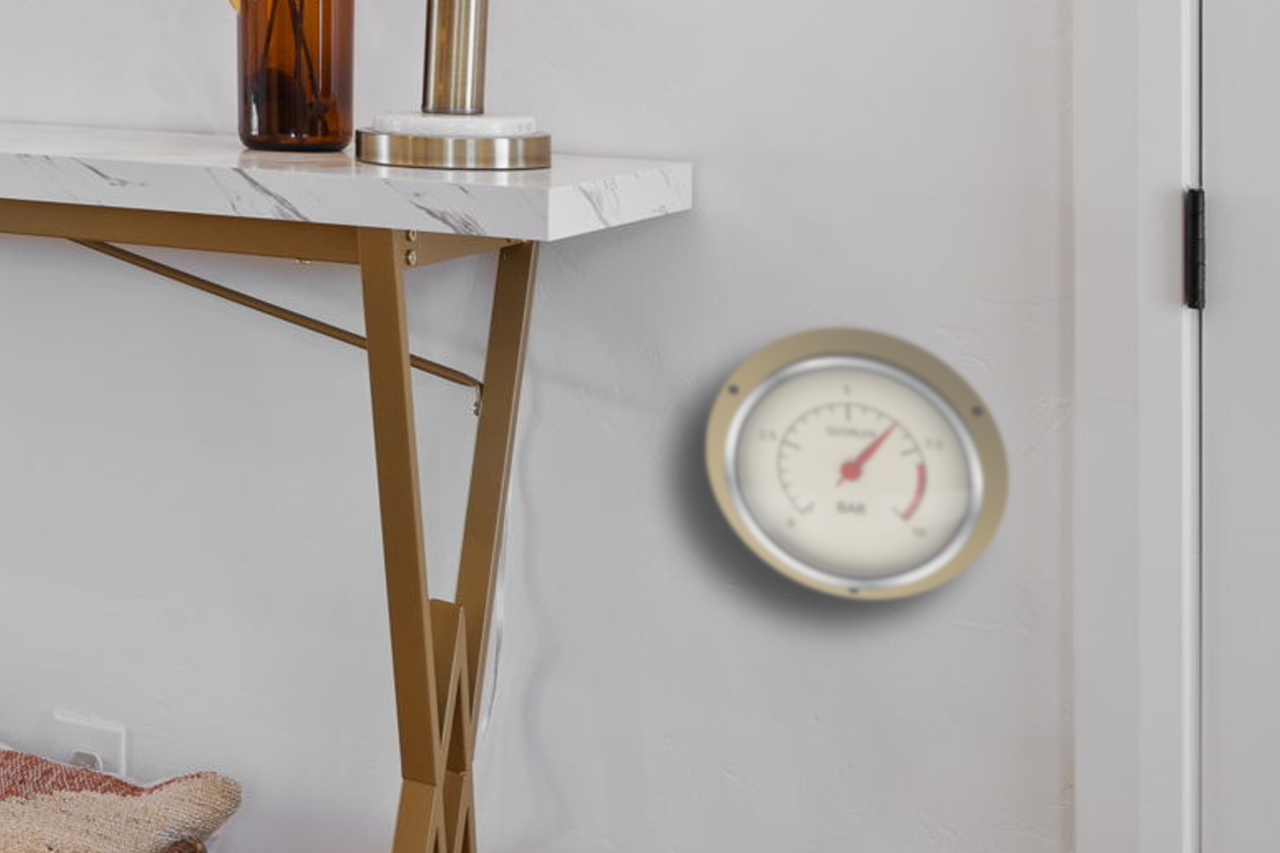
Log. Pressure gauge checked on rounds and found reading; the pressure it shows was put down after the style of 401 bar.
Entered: 6.5 bar
